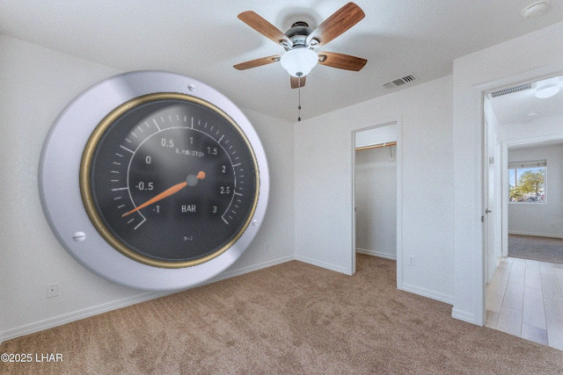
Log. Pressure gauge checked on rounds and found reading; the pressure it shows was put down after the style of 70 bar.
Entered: -0.8 bar
